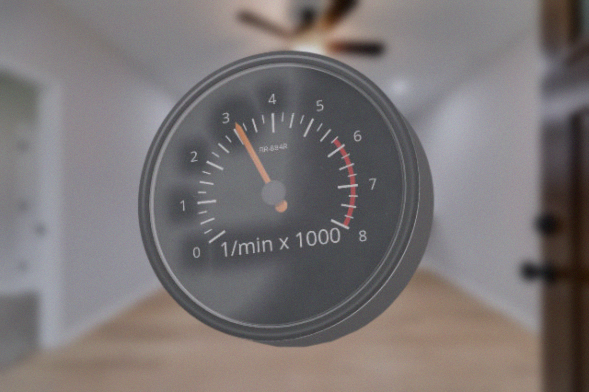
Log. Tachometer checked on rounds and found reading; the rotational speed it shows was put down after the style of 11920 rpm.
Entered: 3125 rpm
